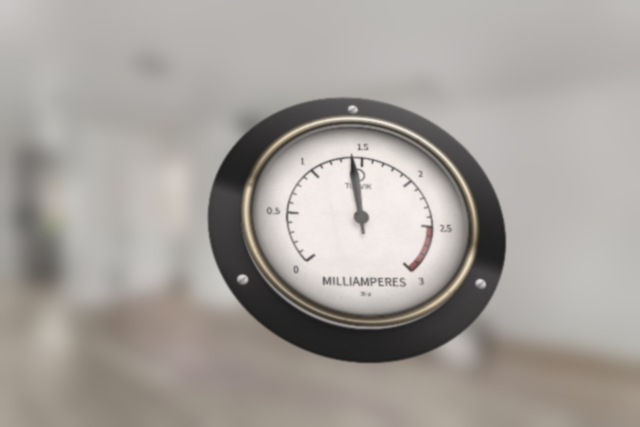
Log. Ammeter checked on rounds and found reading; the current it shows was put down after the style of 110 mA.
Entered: 1.4 mA
